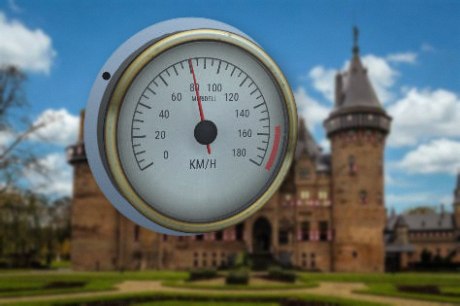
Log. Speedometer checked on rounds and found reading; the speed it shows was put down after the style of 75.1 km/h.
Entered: 80 km/h
